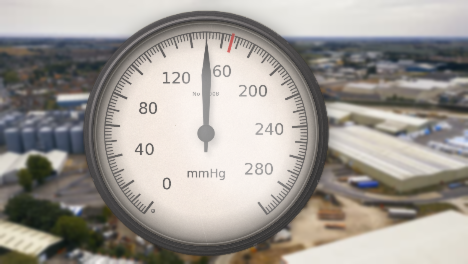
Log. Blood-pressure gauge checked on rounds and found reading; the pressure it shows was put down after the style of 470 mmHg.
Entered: 150 mmHg
